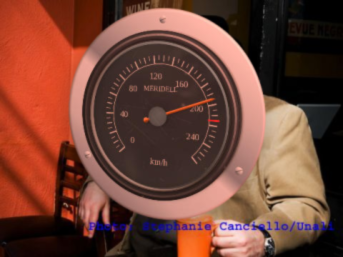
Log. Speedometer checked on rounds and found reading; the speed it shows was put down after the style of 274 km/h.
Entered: 195 km/h
